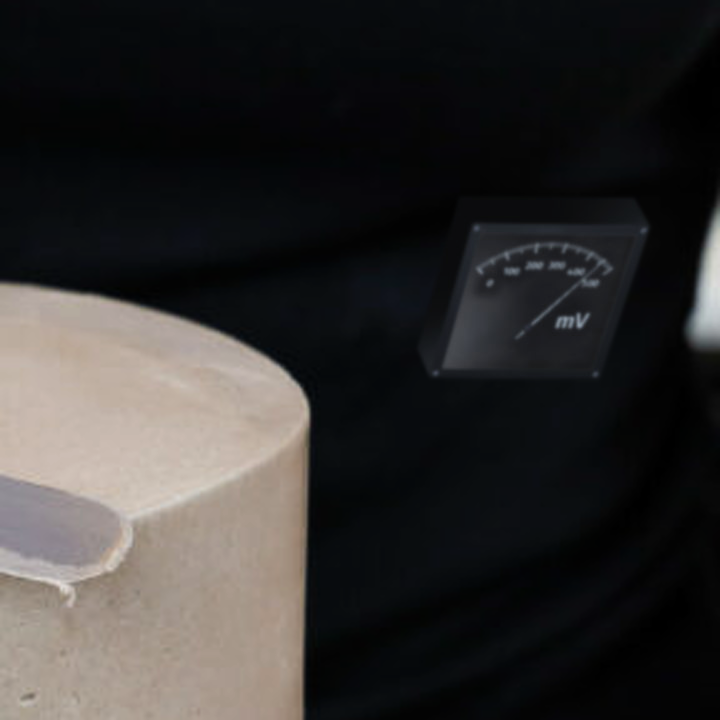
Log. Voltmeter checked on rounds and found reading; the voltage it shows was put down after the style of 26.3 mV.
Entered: 450 mV
